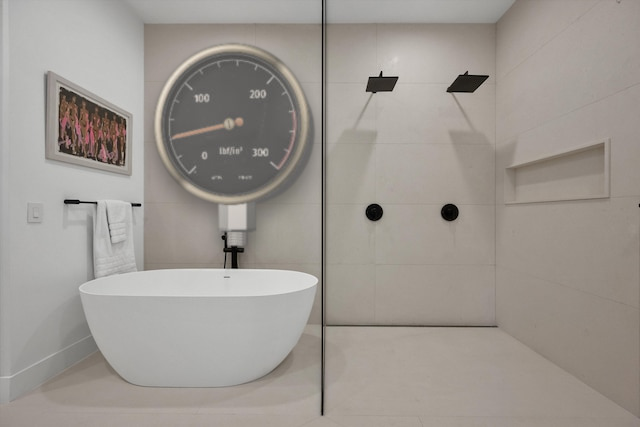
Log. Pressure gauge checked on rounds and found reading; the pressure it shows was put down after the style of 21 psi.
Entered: 40 psi
